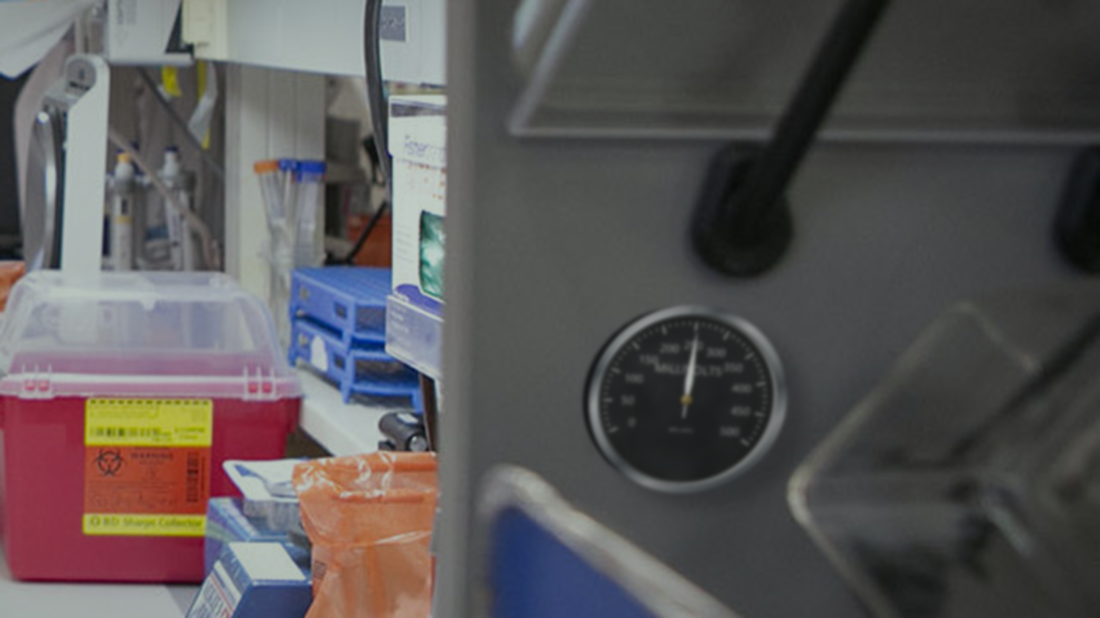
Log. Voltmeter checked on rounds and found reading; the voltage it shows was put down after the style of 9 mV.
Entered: 250 mV
